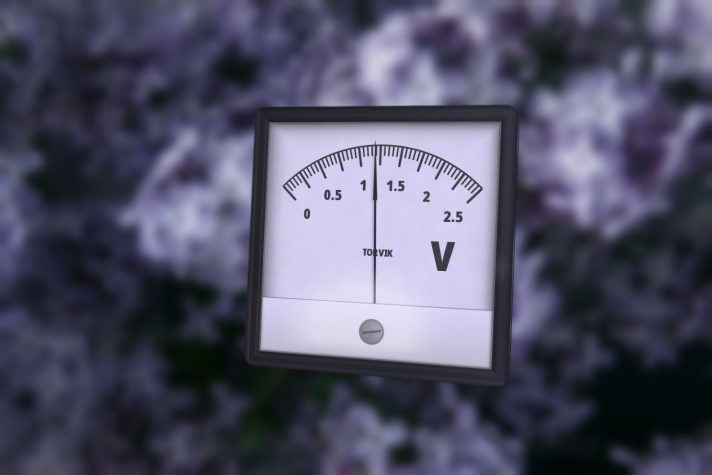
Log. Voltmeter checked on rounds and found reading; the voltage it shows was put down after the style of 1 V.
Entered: 1.2 V
